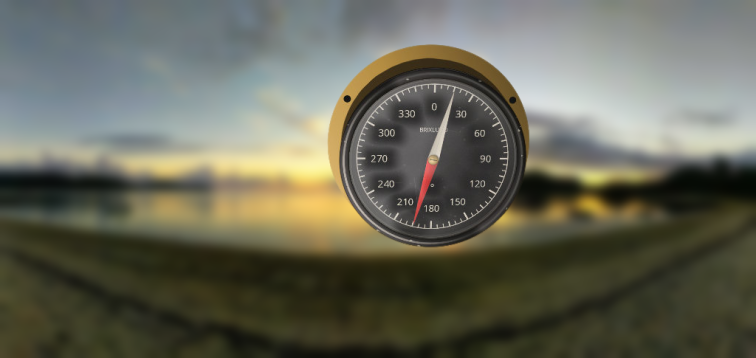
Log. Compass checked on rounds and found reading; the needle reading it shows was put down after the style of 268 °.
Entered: 195 °
